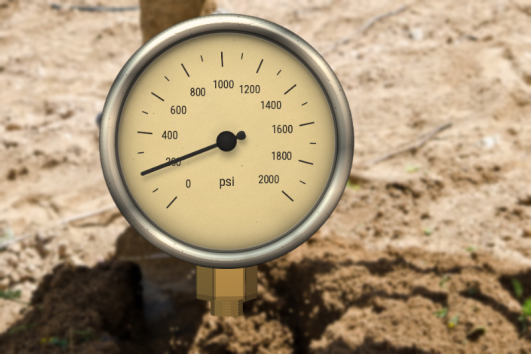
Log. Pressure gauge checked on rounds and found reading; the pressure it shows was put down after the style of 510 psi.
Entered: 200 psi
